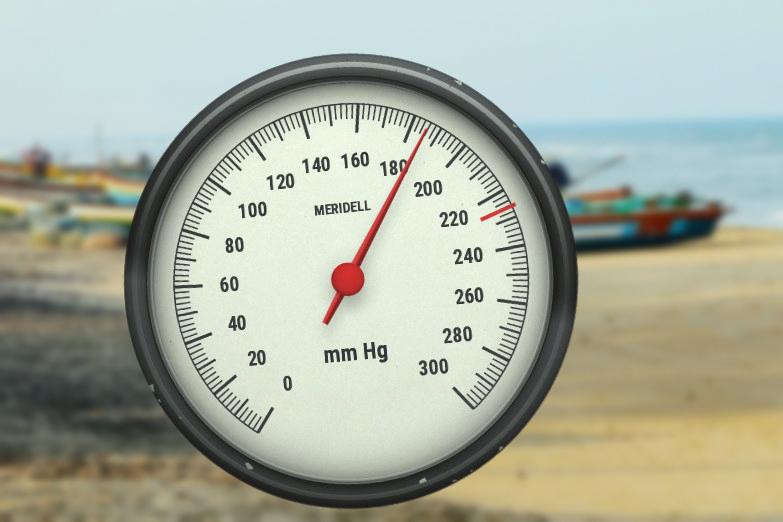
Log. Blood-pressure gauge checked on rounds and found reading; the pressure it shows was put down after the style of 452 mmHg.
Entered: 186 mmHg
